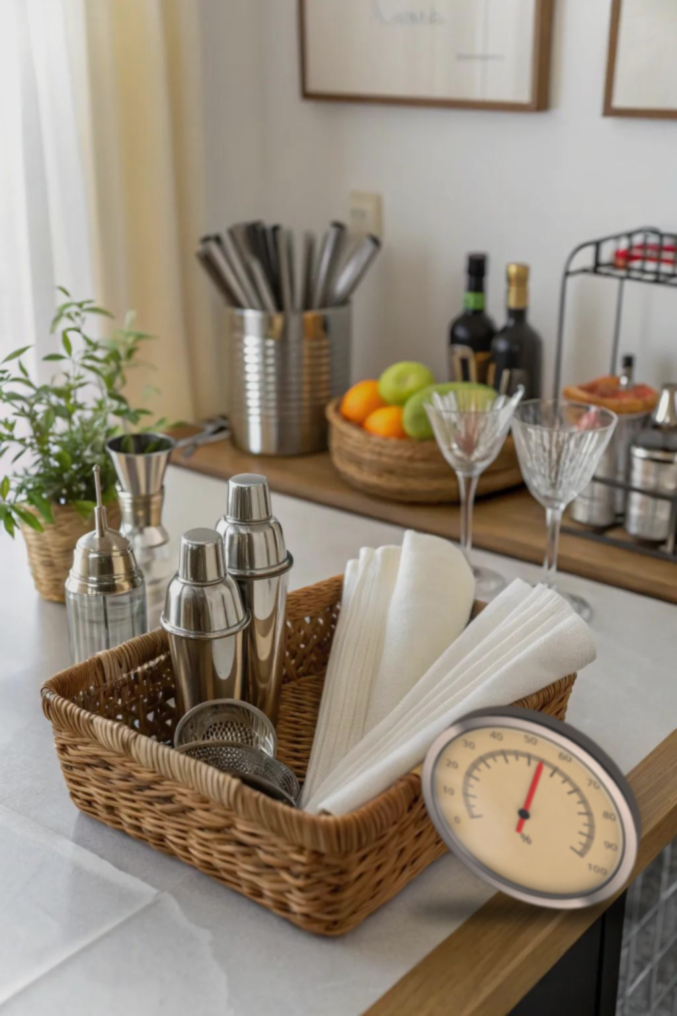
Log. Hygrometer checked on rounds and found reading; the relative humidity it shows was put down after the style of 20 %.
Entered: 55 %
